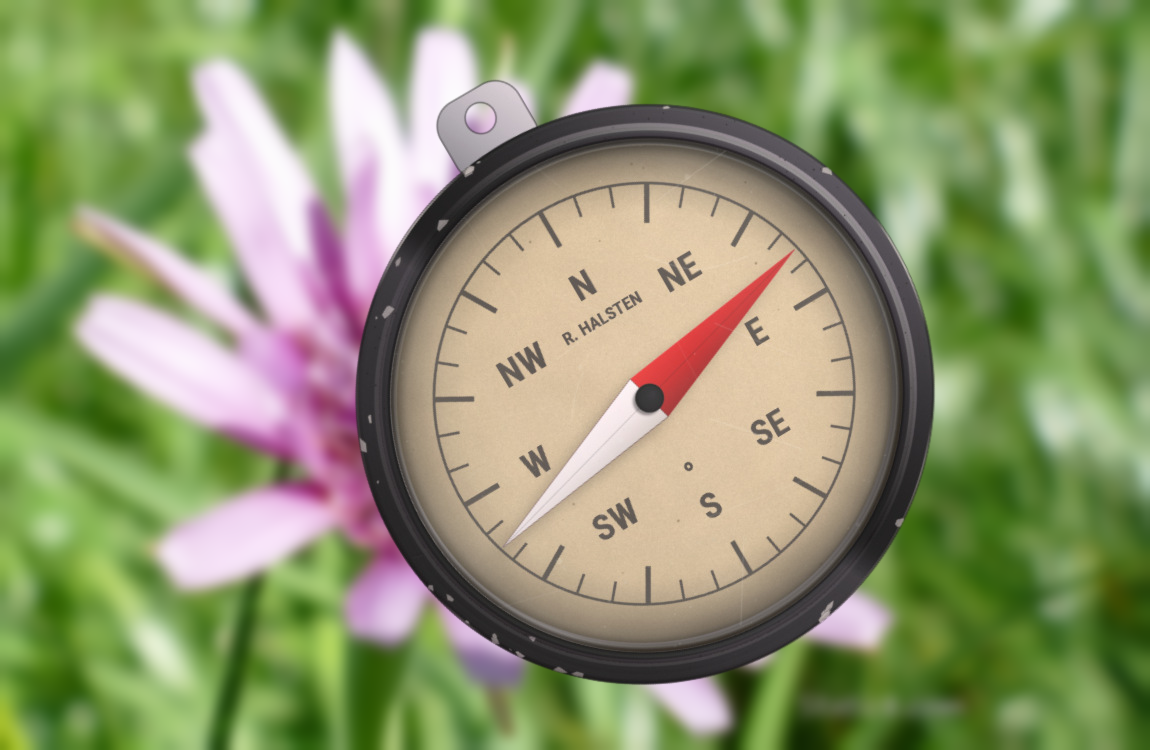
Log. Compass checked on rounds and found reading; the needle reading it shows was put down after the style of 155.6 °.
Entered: 75 °
